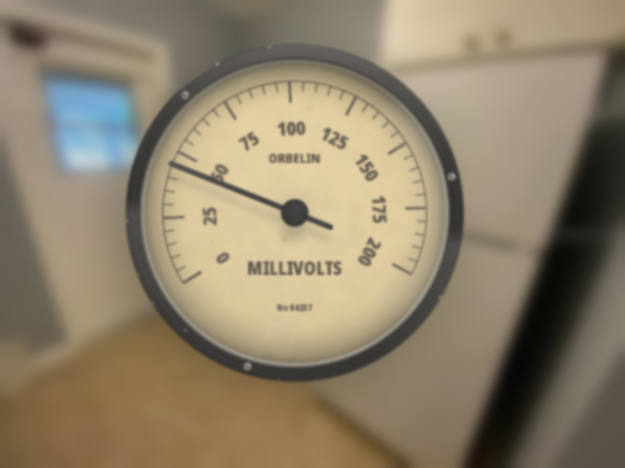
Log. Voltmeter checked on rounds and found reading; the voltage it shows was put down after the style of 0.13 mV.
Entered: 45 mV
